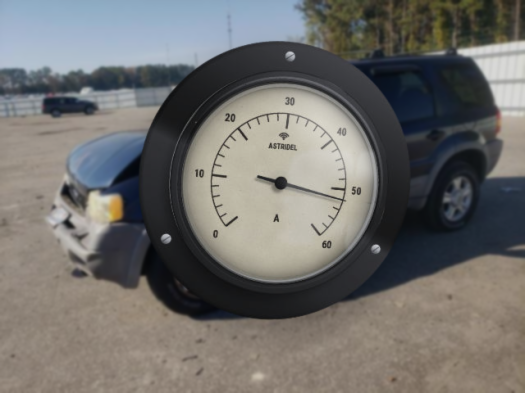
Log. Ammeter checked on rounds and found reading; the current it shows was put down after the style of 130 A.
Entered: 52 A
